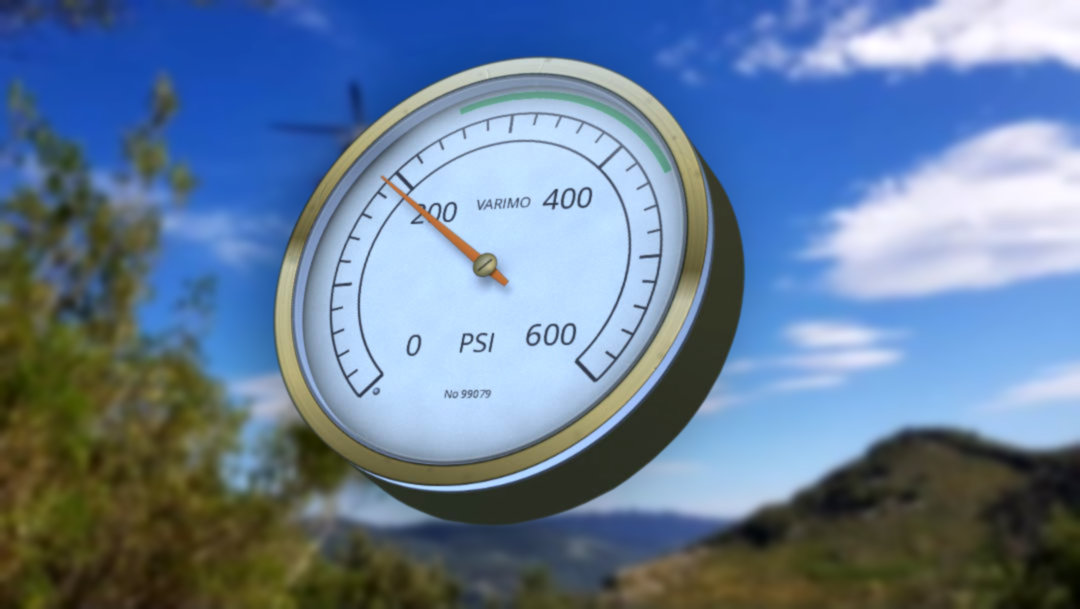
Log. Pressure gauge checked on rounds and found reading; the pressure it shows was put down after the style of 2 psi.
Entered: 190 psi
